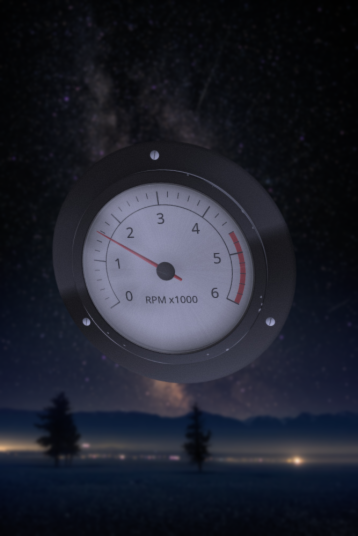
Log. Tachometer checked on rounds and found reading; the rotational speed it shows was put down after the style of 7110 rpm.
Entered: 1600 rpm
